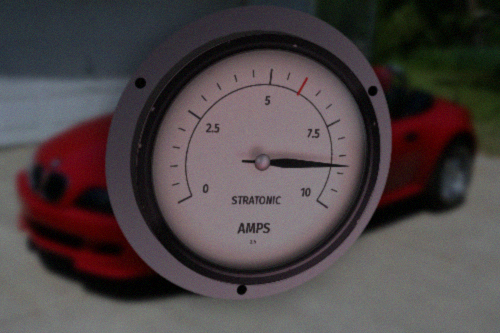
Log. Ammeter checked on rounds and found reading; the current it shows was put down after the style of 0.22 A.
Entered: 8.75 A
